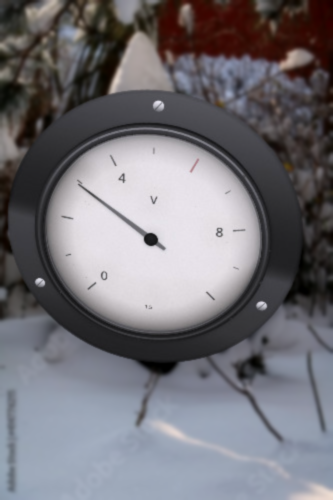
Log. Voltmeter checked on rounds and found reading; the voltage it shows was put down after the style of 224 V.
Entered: 3 V
